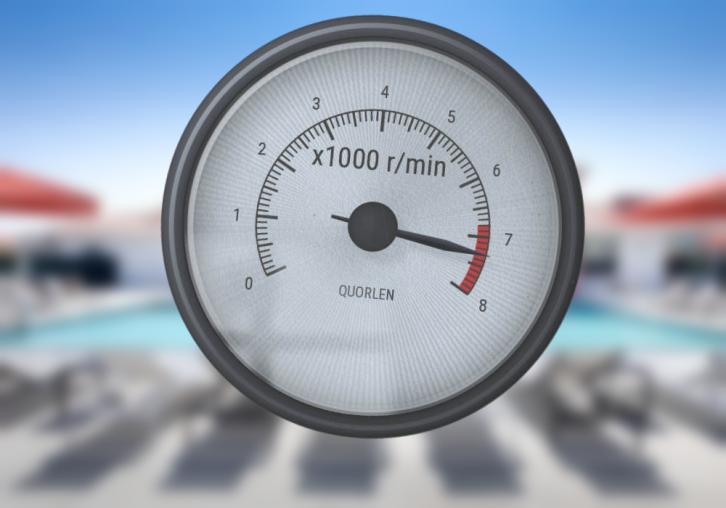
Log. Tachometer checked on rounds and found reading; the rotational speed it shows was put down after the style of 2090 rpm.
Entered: 7300 rpm
